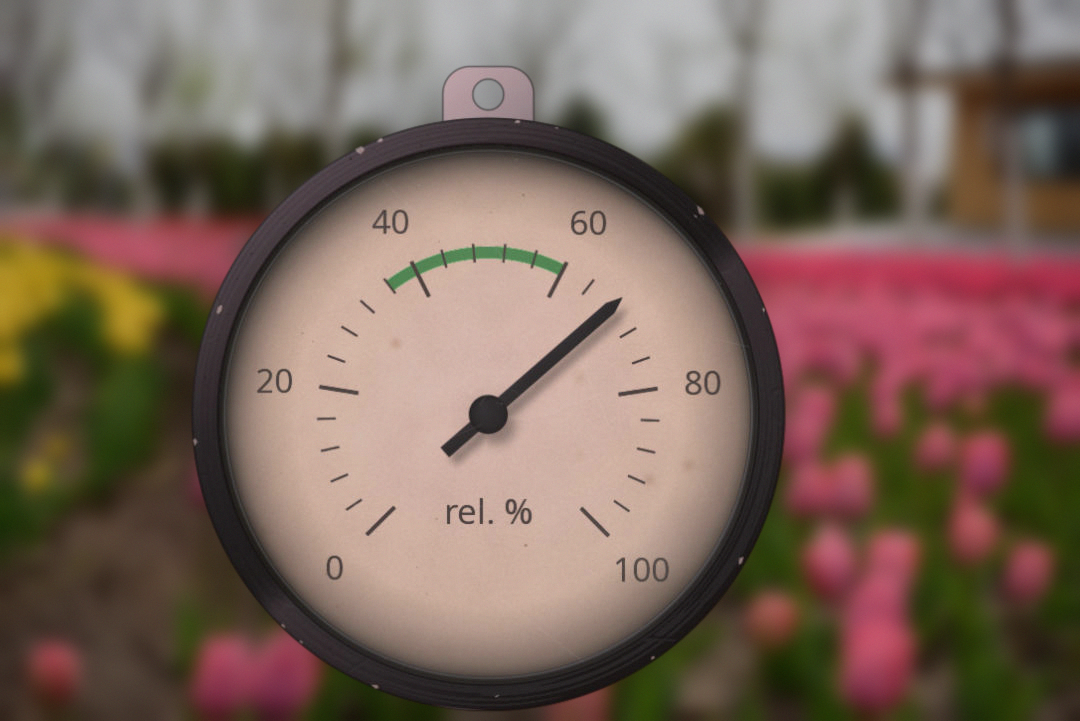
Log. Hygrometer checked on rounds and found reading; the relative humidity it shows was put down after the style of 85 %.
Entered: 68 %
